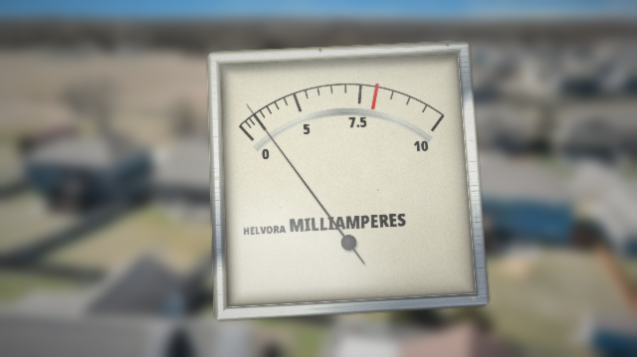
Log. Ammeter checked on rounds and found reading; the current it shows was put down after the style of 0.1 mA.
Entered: 2.5 mA
